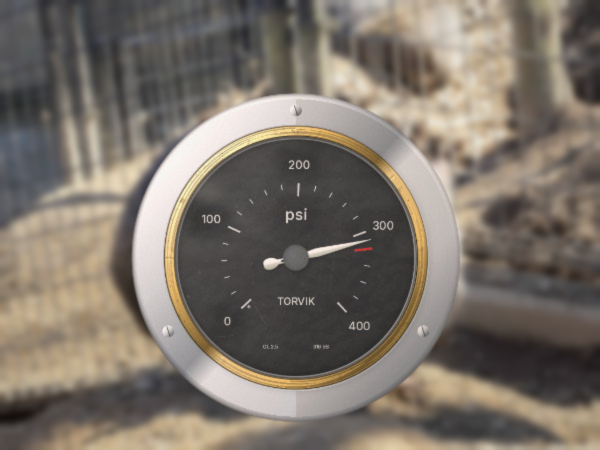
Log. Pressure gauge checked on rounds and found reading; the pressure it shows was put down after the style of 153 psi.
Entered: 310 psi
